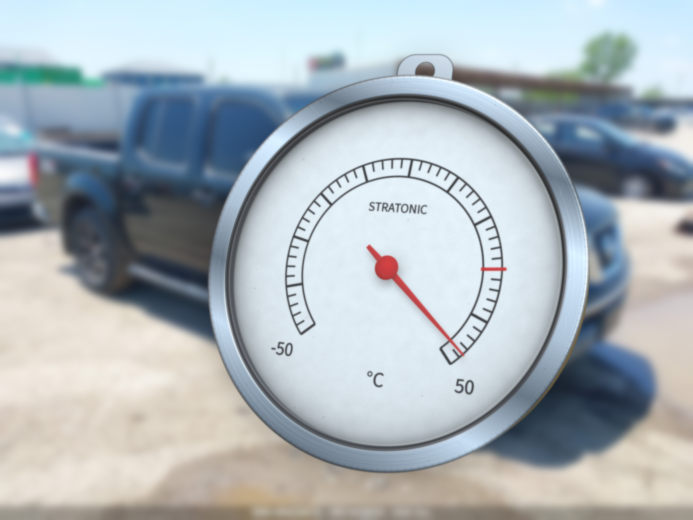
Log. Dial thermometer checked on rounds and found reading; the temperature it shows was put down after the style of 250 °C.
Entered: 47 °C
